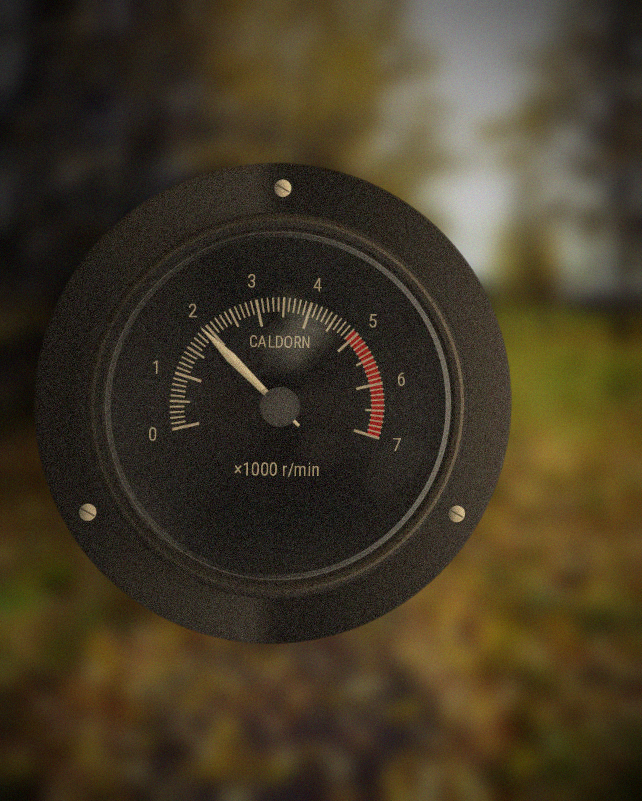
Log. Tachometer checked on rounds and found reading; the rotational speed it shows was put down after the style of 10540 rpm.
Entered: 1900 rpm
